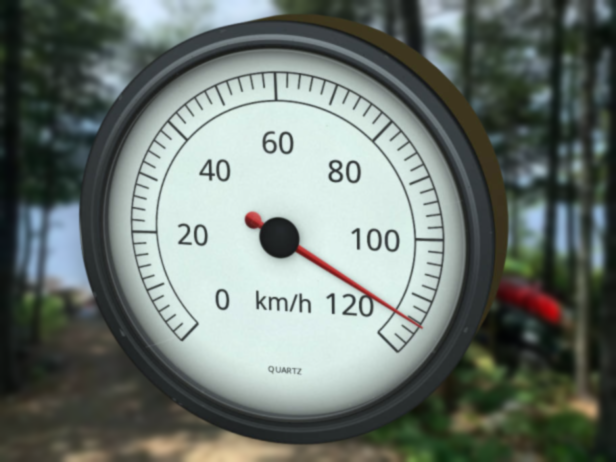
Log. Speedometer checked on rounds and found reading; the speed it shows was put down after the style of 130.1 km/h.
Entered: 114 km/h
